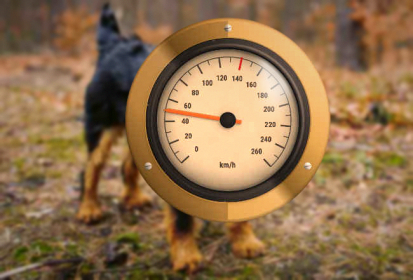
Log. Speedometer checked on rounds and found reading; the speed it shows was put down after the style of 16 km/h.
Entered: 50 km/h
